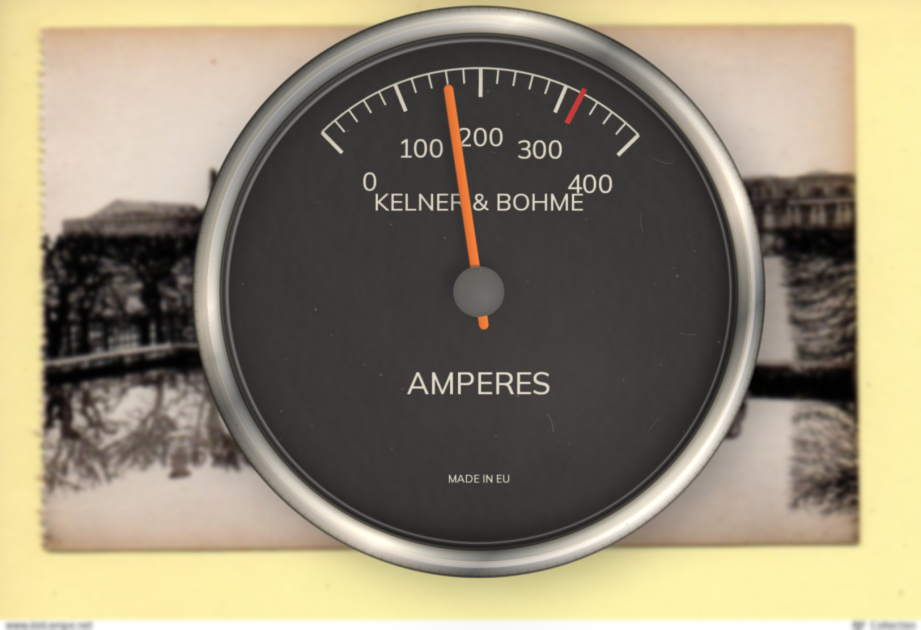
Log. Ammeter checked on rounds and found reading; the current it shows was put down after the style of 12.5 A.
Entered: 160 A
